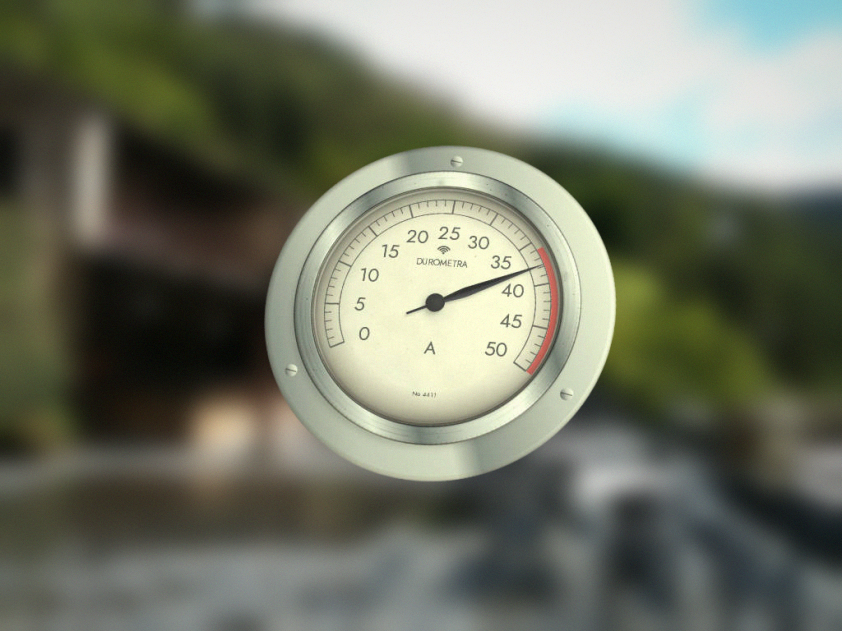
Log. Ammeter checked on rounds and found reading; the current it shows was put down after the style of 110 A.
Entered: 38 A
